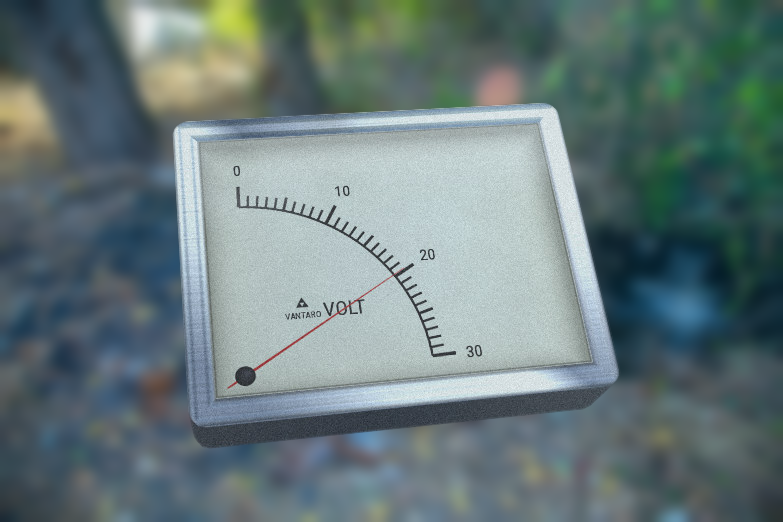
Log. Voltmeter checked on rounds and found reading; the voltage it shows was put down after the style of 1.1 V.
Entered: 20 V
